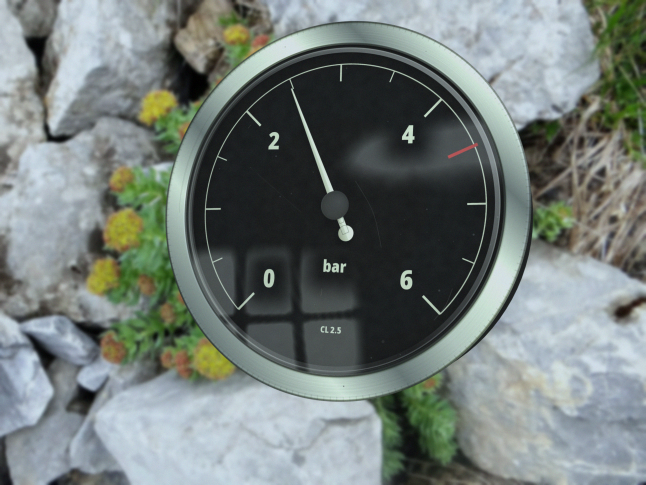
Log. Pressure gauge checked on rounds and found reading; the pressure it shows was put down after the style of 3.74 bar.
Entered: 2.5 bar
